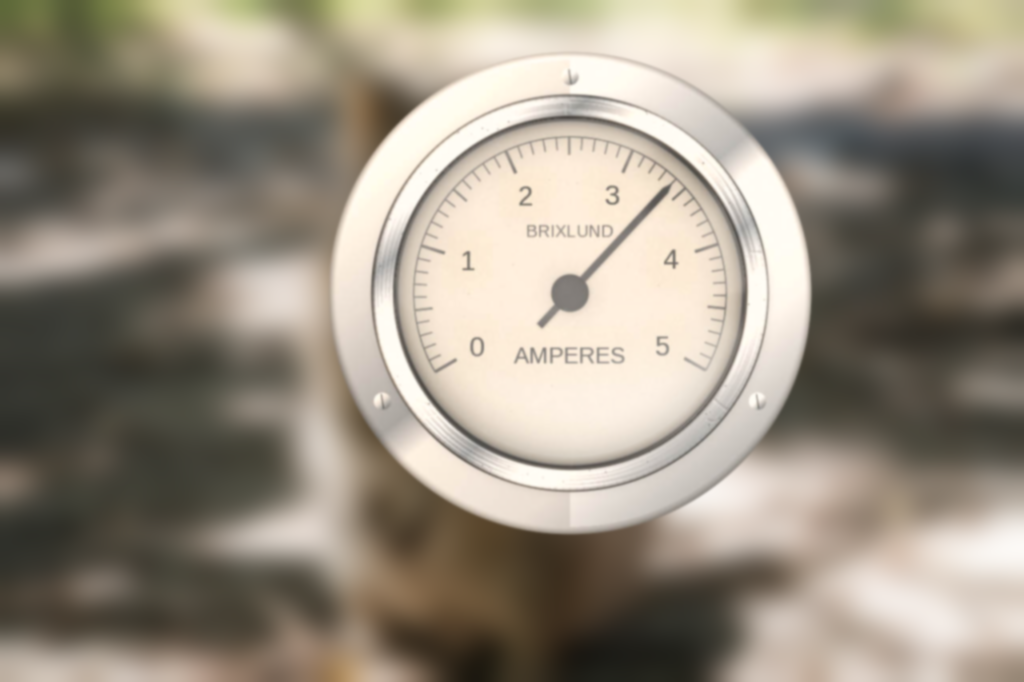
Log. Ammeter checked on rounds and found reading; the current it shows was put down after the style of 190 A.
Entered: 3.4 A
